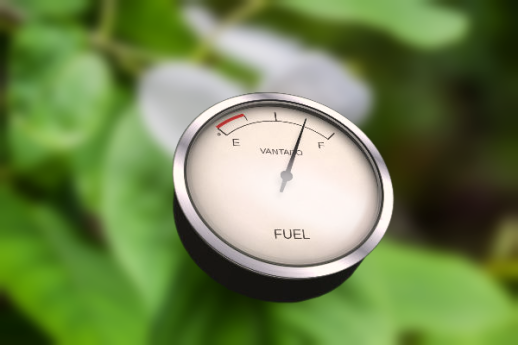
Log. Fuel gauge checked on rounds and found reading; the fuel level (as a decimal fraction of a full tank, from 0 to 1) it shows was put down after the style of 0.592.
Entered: 0.75
